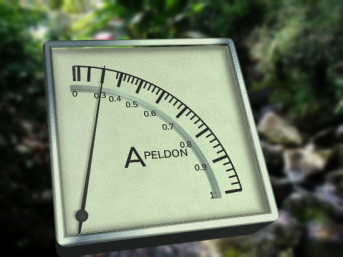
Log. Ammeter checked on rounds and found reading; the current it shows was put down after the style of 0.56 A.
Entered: 0.3 A
